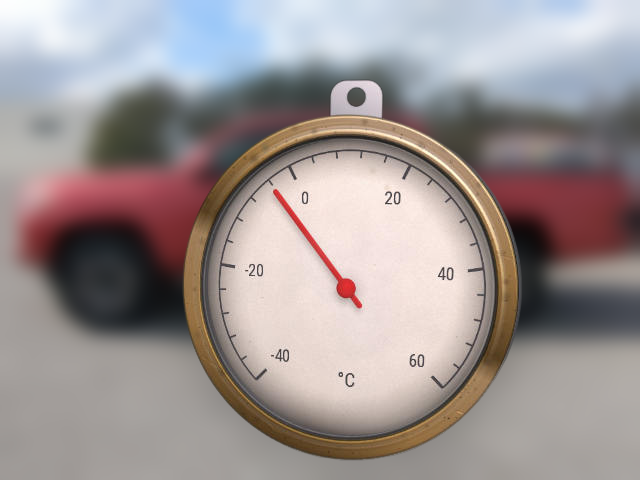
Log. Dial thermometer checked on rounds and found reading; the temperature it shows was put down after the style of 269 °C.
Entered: -4 °C
